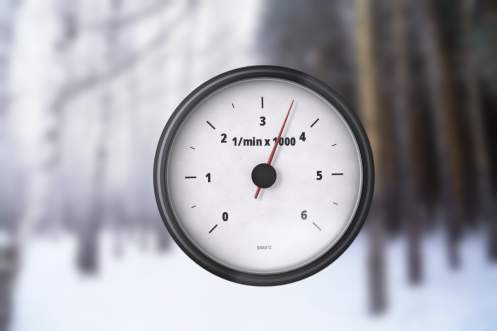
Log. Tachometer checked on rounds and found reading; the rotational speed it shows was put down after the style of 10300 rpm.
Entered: 3500 rpm
